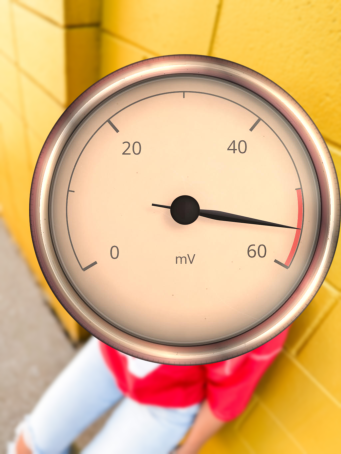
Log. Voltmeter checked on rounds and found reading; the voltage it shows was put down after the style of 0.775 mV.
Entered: 55 mV
